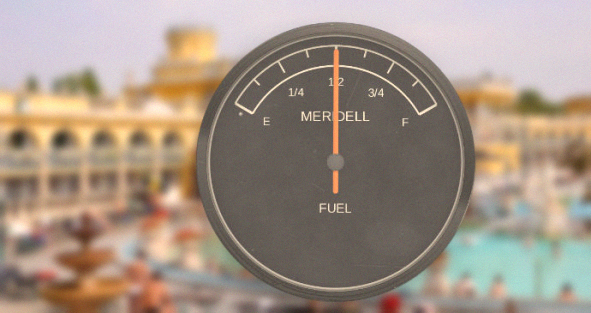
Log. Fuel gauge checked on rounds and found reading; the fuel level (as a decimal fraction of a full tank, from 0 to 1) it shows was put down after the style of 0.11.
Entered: 0.5
